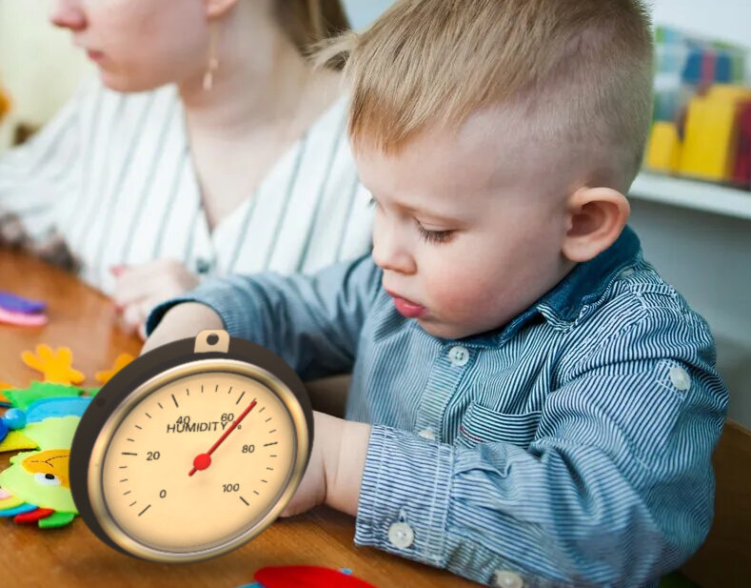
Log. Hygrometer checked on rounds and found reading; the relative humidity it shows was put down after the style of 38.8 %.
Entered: 64 %
